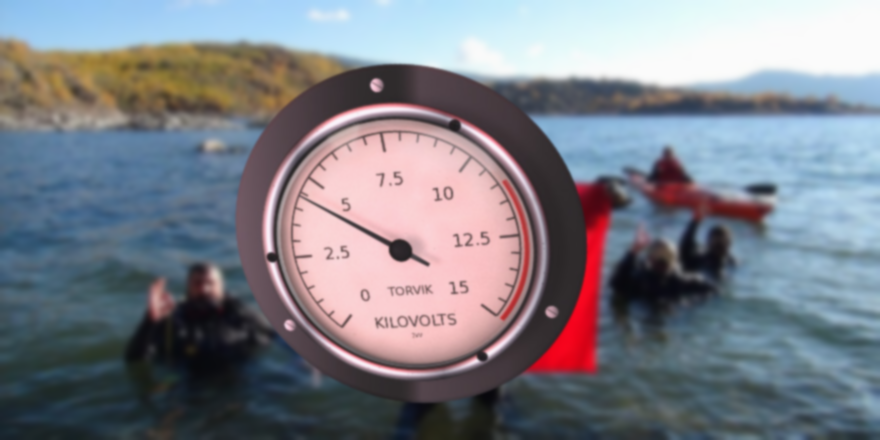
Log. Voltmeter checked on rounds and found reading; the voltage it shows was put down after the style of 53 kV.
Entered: 4.5 kV
